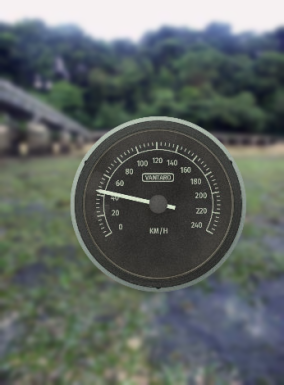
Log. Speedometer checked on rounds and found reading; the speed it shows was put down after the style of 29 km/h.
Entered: 44 km/h
